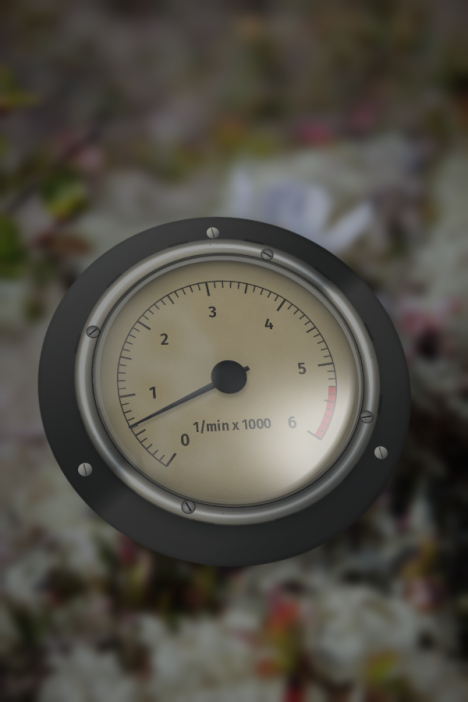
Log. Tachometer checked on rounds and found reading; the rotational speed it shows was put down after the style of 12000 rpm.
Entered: 600 rpm
